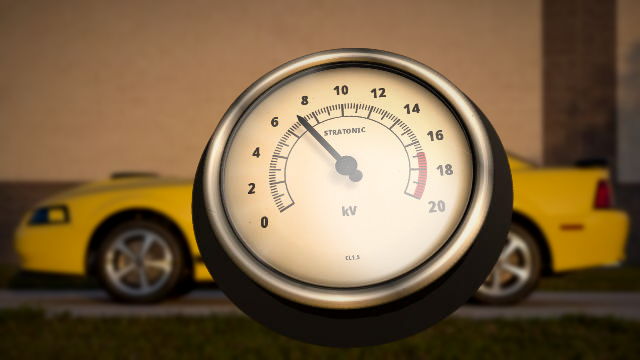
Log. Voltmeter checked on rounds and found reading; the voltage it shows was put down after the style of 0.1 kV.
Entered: 7 kV
